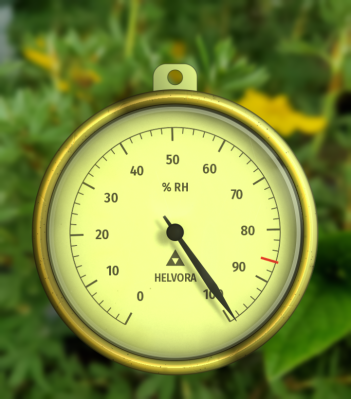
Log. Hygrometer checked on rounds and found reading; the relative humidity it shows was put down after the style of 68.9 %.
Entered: 99 %
